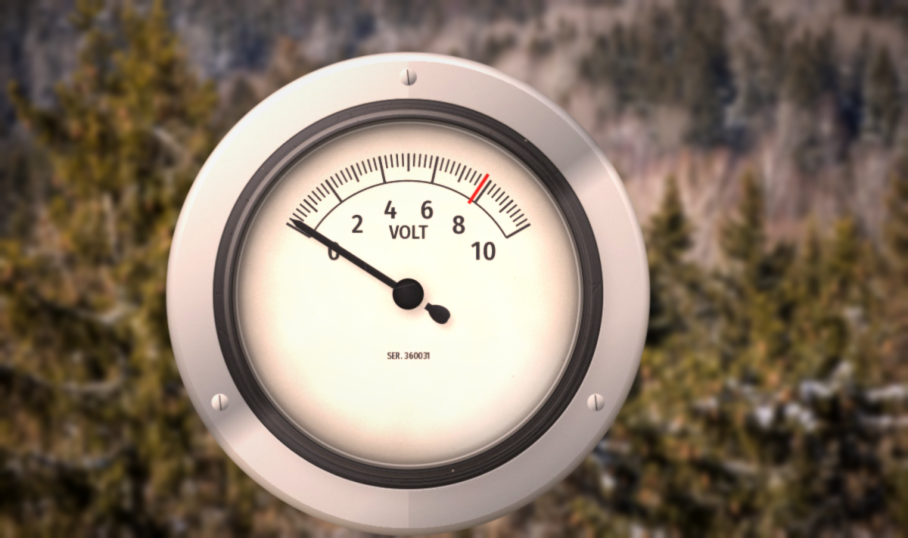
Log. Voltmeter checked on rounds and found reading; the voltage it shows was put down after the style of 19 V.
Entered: 0.2 V
